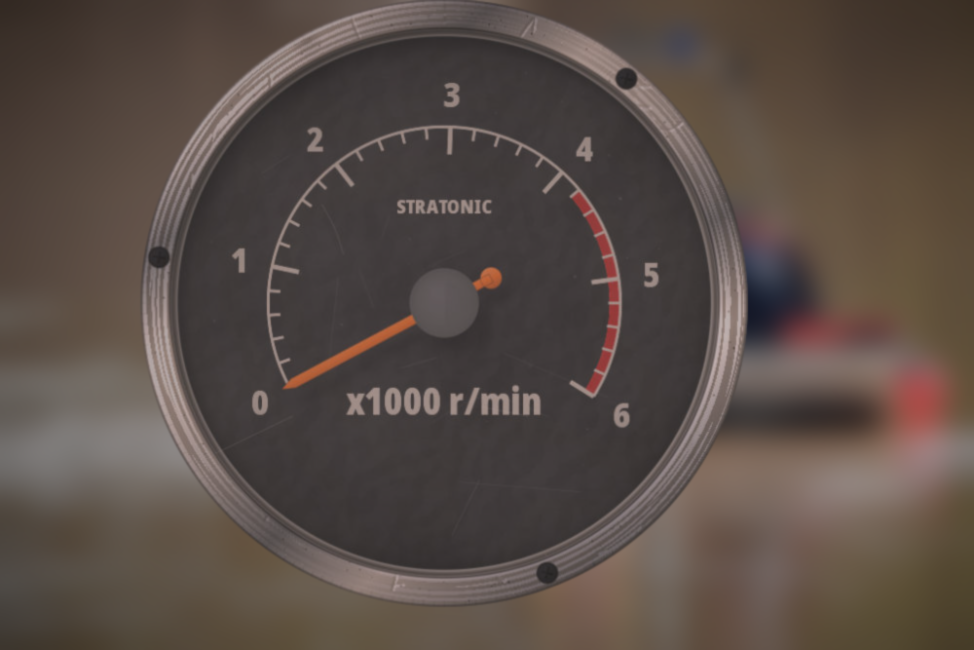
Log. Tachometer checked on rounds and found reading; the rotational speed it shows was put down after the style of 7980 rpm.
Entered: 0 rpm
